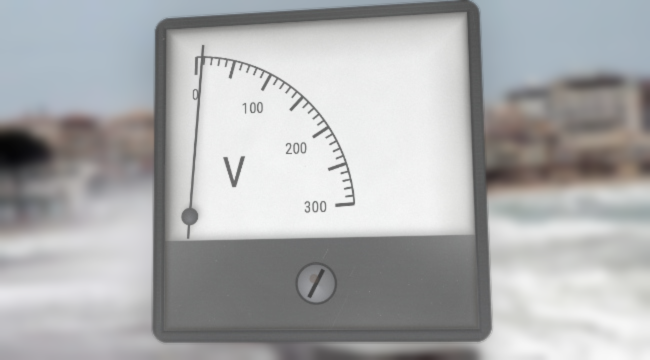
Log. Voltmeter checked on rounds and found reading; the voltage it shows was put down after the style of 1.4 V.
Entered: 10 V
